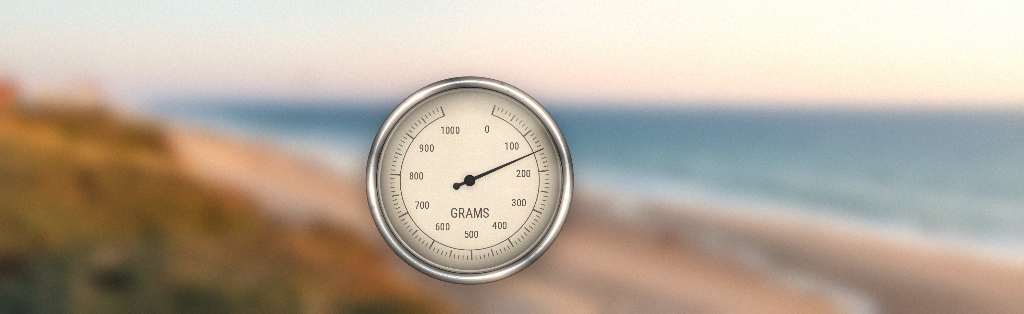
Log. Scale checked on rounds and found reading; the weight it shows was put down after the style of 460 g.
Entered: 150 g
